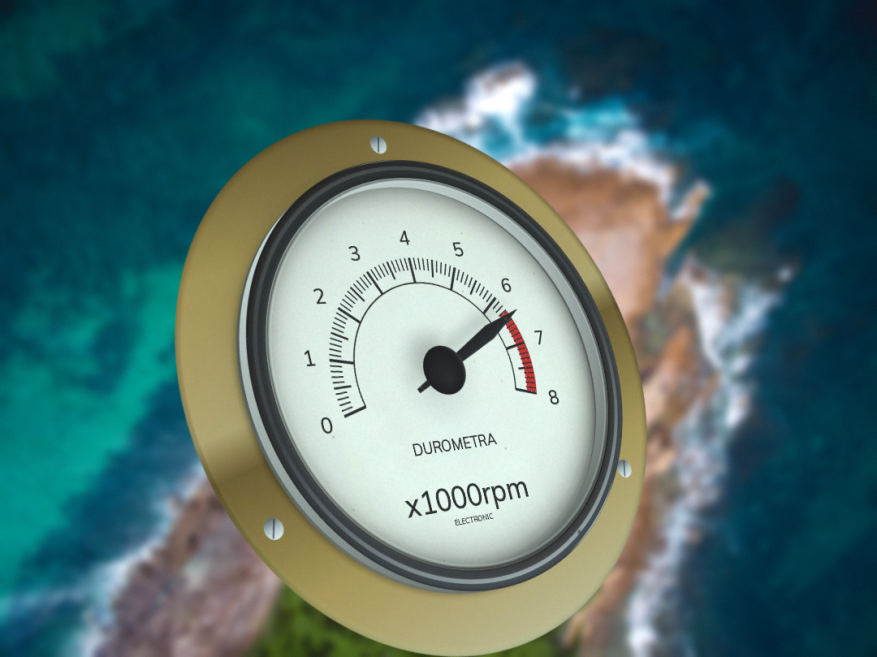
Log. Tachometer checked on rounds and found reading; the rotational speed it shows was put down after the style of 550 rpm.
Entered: 6400 rpm
